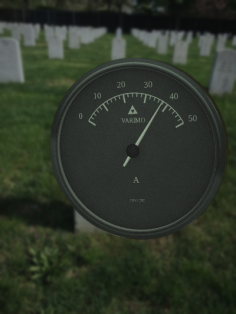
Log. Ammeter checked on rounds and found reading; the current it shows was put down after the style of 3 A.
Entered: 38 A
